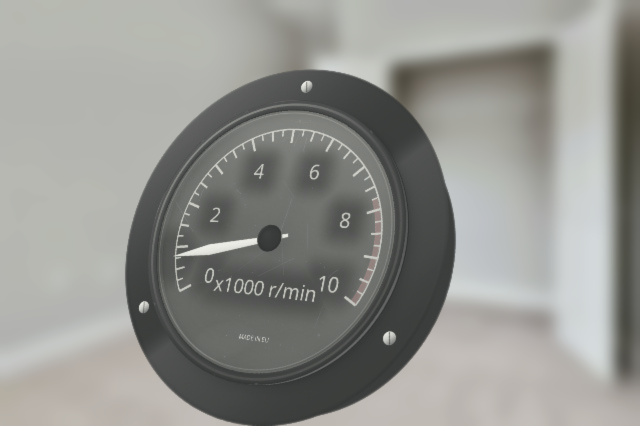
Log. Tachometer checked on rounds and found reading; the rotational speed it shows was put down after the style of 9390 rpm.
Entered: 750 rpm
